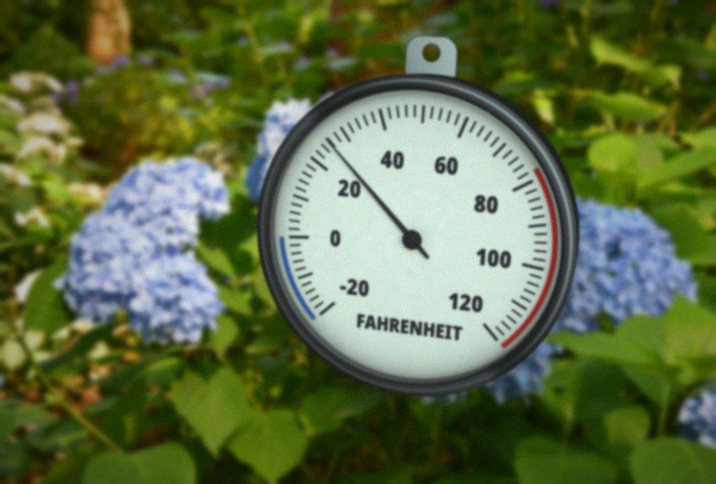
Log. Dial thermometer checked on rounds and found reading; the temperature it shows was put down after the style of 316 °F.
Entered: 26 °F
